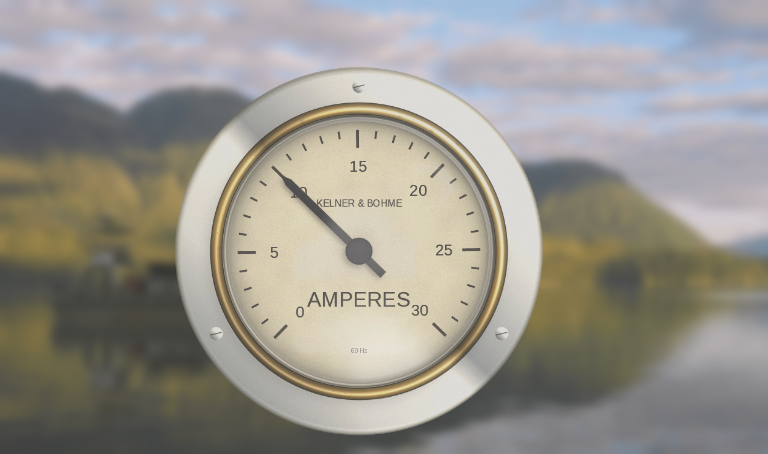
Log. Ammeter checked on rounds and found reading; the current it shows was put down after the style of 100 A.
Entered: 10 A
